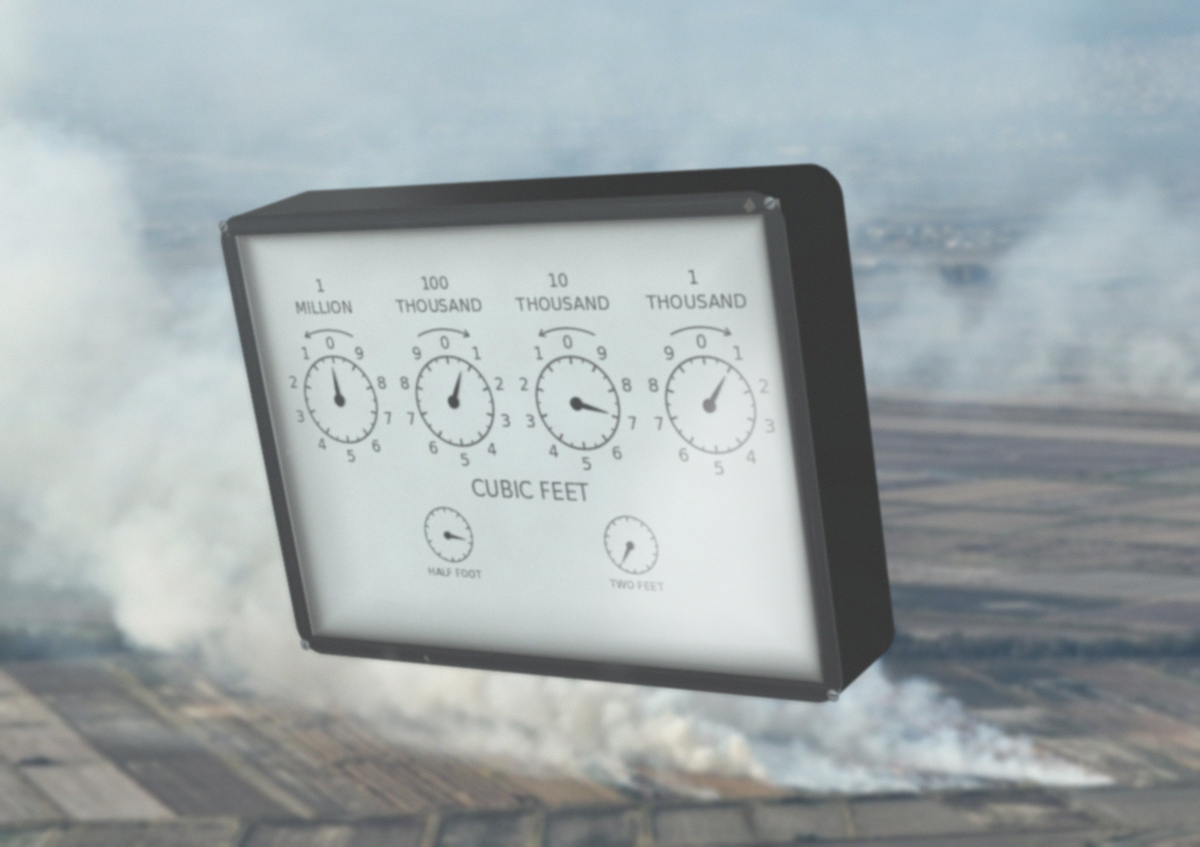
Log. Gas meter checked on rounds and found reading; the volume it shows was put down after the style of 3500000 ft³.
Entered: 7100 ft³
